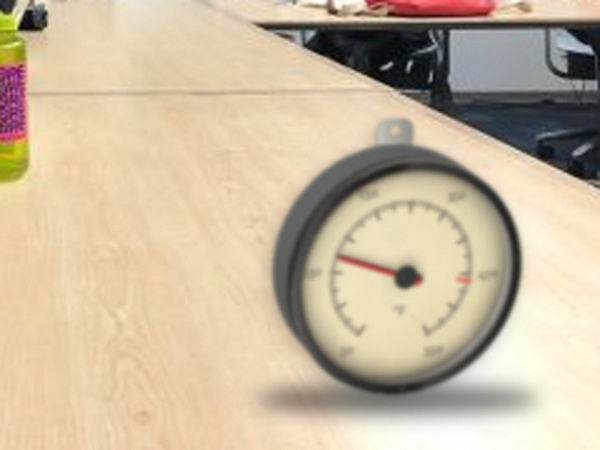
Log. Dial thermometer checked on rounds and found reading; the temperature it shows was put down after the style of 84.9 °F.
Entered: 175 °F
